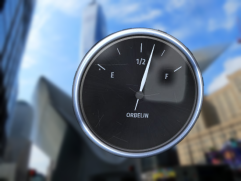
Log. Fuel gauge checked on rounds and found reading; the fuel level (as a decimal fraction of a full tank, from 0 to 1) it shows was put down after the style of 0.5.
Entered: 0.625
